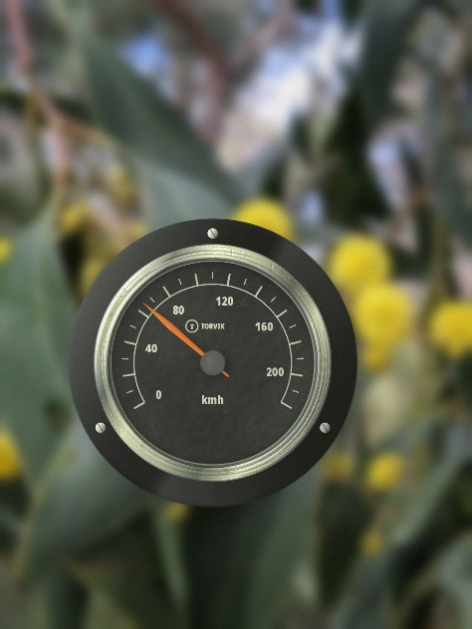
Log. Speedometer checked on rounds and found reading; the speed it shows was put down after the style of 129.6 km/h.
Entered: 65 km/h
